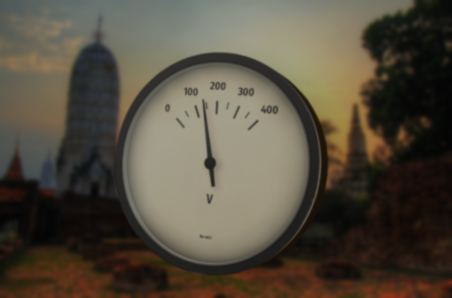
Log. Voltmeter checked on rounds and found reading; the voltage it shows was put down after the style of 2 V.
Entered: 150 V
